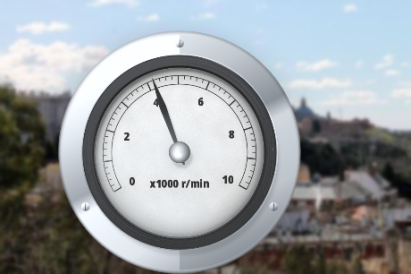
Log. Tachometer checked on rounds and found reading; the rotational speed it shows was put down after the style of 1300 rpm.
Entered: 4200 rpm
